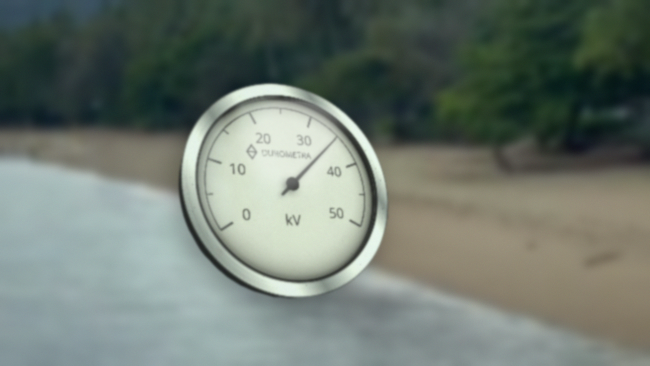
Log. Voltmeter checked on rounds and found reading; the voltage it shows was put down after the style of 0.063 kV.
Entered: 35 kV
